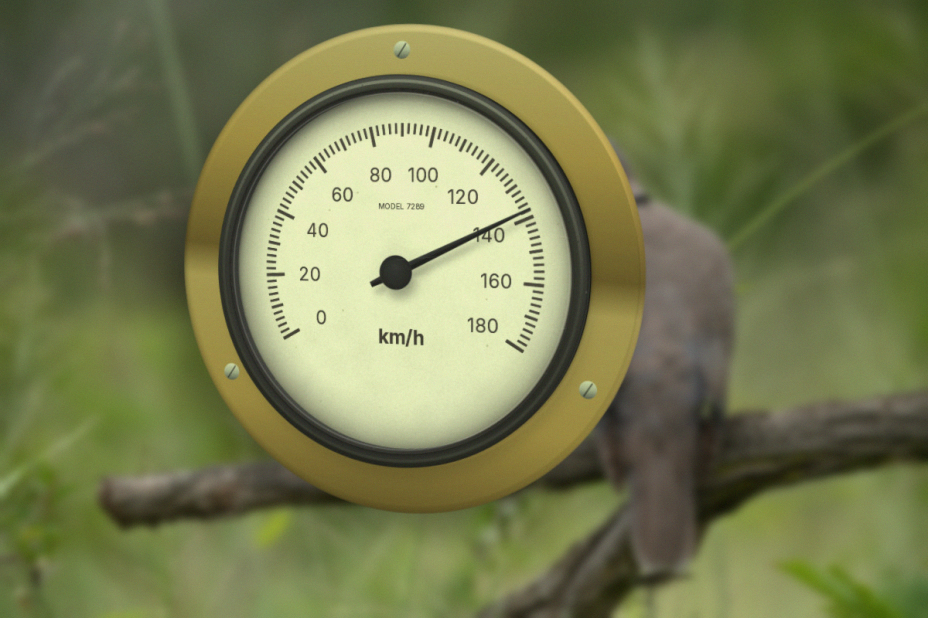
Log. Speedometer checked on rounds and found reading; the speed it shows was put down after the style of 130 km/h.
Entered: 138 km/h
